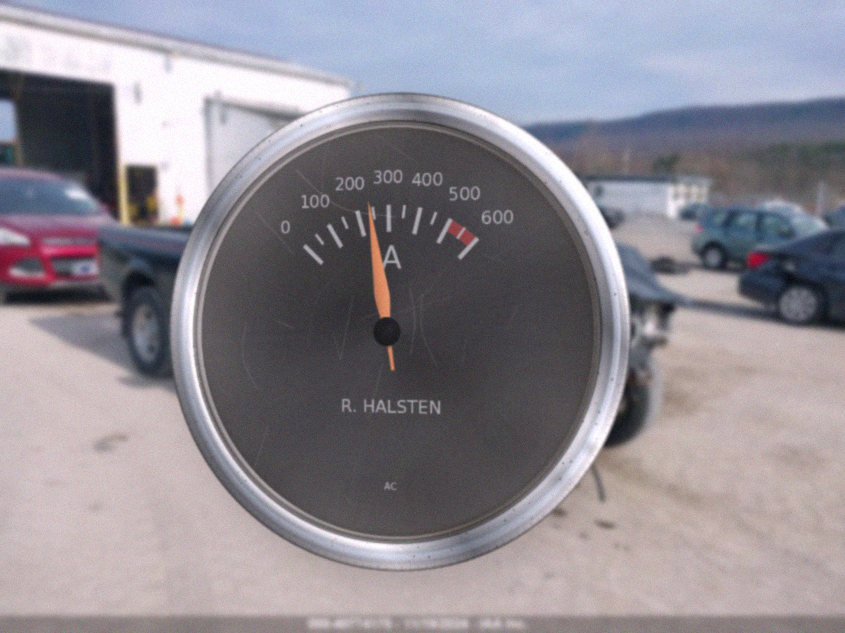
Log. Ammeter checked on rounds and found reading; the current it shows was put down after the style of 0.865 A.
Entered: 250 A
